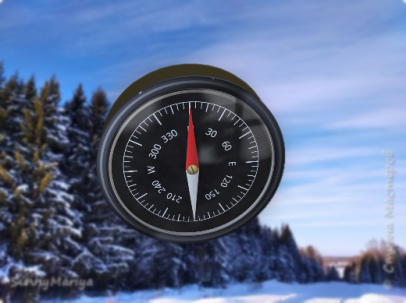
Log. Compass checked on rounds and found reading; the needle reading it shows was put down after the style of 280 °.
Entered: 0 °
